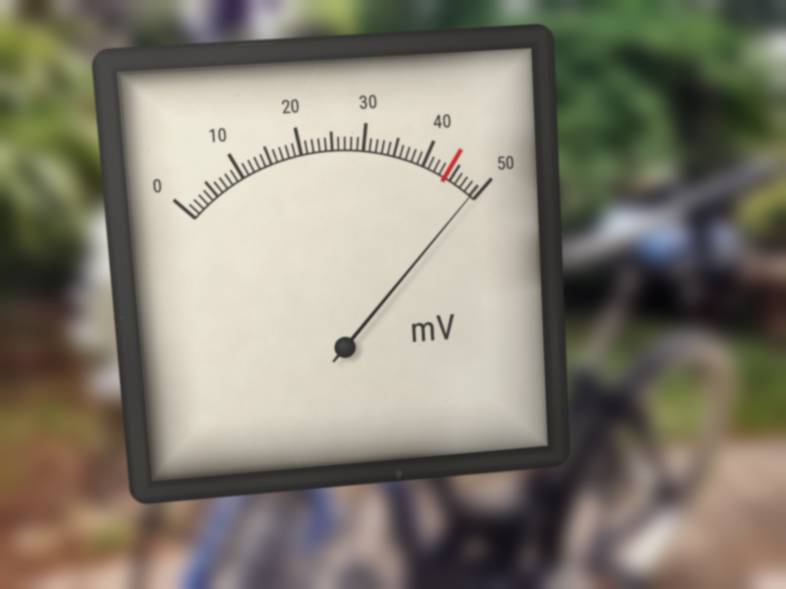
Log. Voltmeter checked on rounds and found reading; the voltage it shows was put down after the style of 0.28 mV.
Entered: 49 mV
